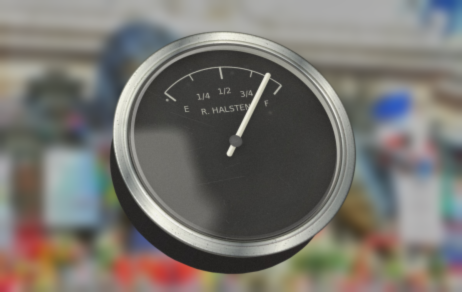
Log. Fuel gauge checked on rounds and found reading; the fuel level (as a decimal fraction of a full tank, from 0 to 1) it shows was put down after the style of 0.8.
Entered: 0.875
